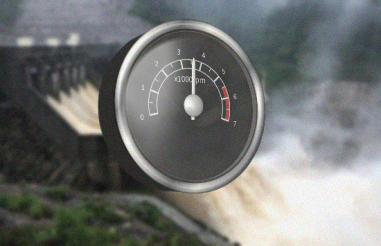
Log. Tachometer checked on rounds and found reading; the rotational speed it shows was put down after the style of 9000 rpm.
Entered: 3500 rpm
